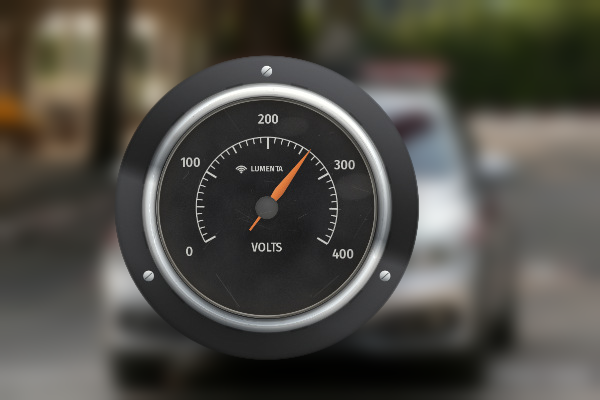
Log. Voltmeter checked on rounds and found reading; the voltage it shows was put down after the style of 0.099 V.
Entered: 260 V
